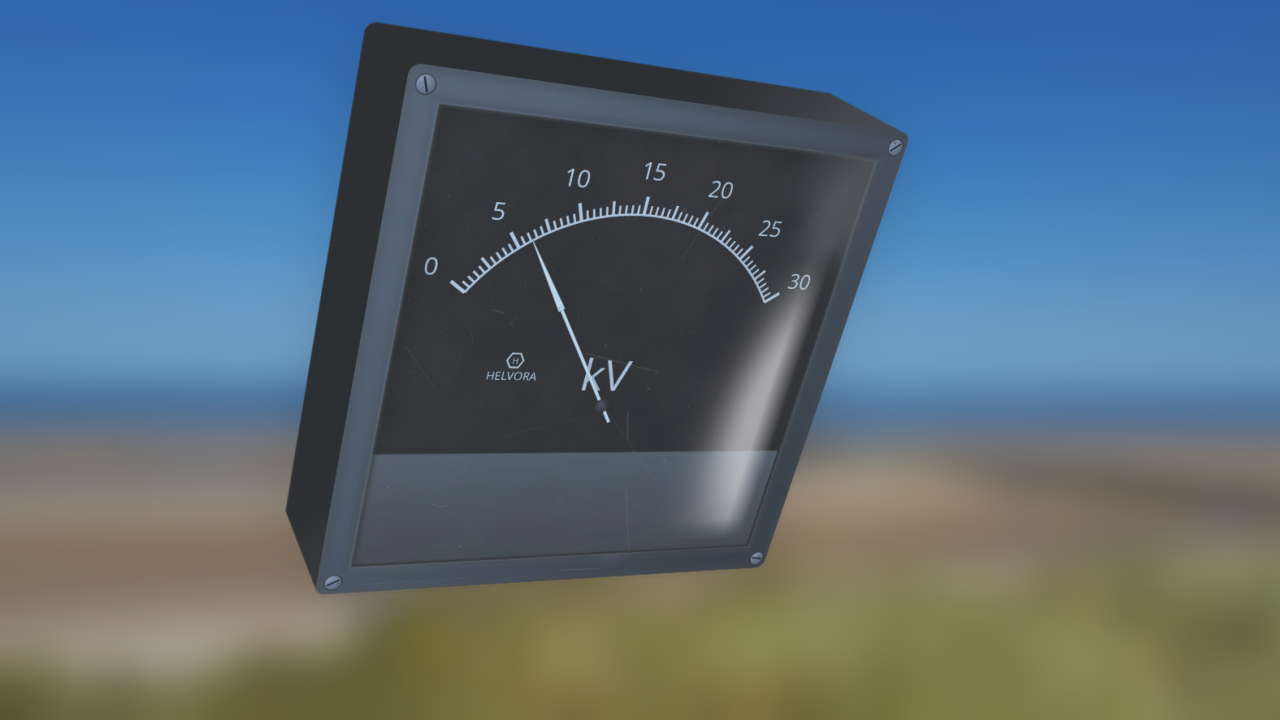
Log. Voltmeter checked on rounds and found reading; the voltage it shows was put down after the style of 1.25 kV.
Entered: 6 kV
